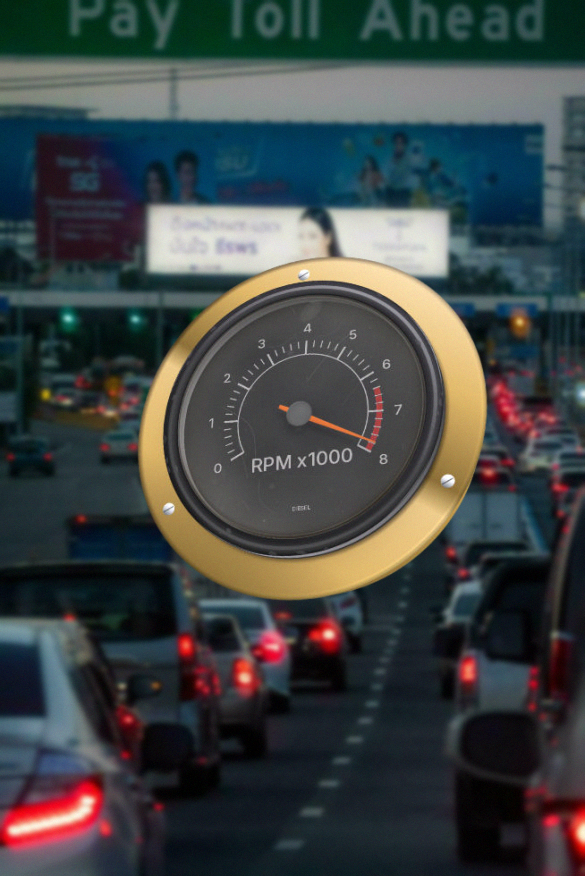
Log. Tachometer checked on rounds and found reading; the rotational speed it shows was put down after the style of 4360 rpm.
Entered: 7800 rpm
